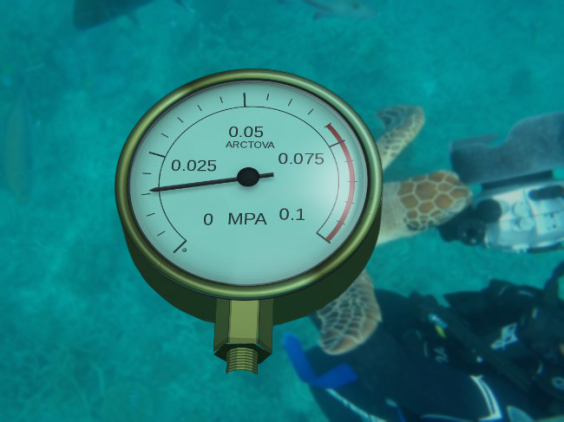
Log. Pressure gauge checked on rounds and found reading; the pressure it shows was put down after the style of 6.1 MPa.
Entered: 0.015 MPa
